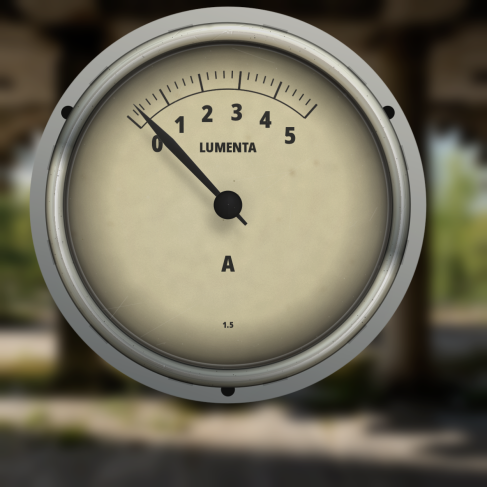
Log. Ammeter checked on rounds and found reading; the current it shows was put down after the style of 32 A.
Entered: 0.3 A
